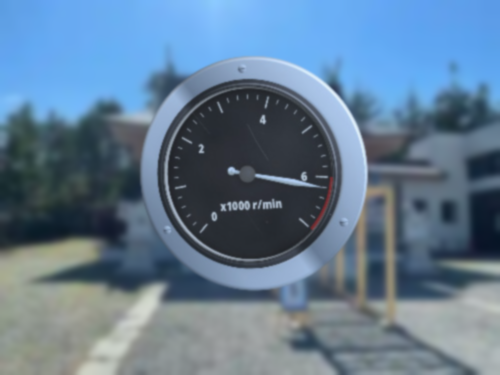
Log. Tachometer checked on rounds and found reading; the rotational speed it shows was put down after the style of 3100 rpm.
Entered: 6200 rpm
